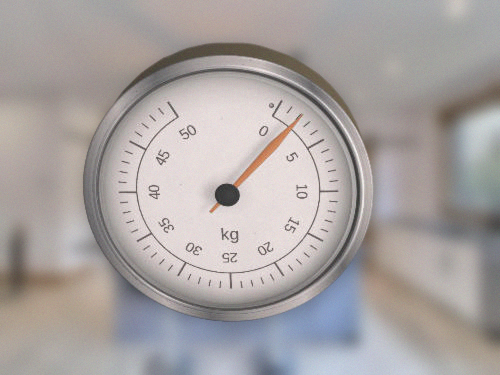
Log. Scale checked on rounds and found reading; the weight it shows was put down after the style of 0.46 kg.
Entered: 2 kg
